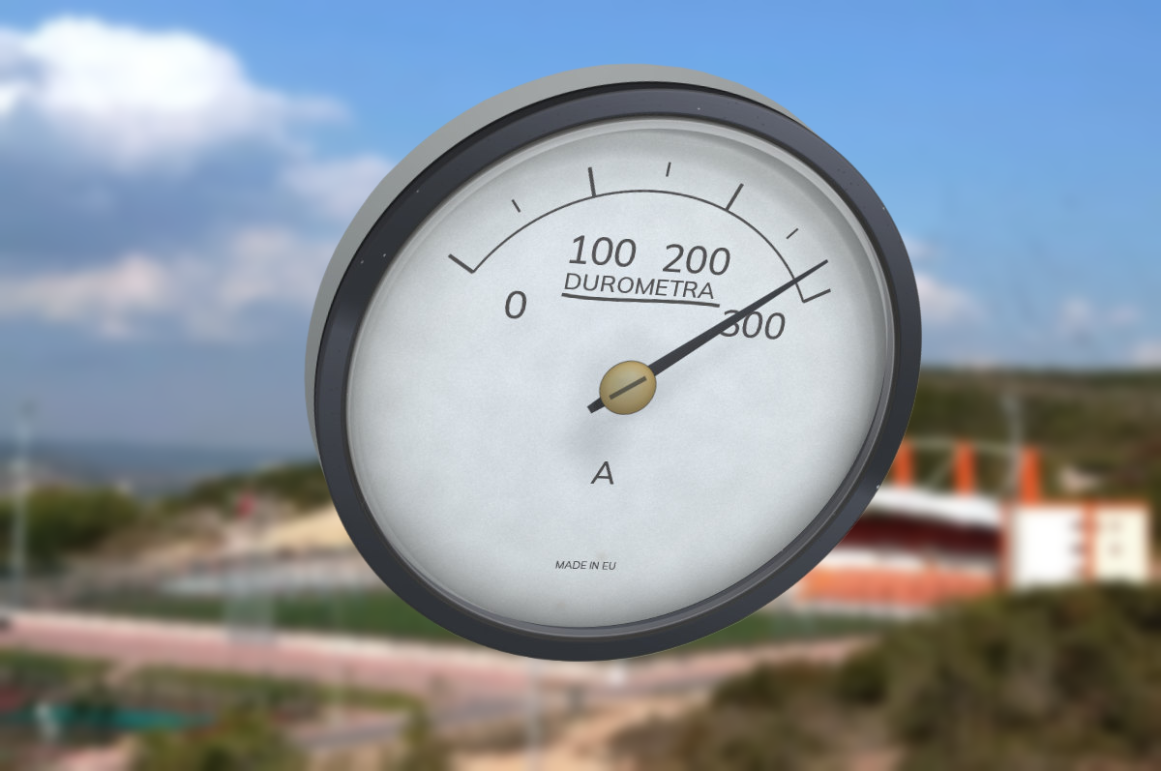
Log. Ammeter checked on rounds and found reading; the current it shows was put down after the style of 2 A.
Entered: 275 A
